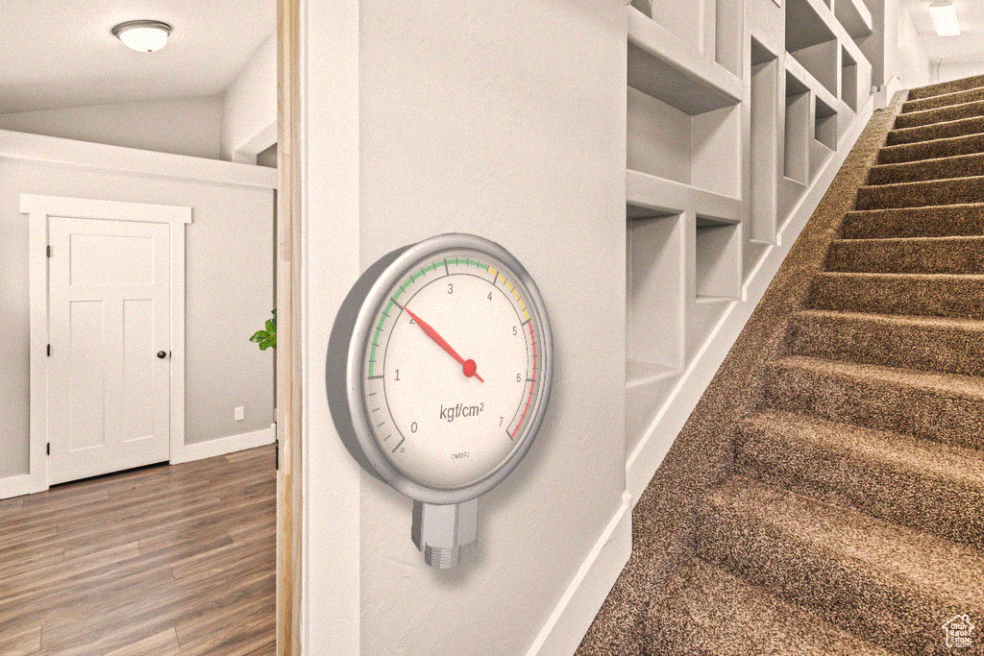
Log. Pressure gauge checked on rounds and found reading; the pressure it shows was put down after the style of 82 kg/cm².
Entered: 2 kg/cm²
